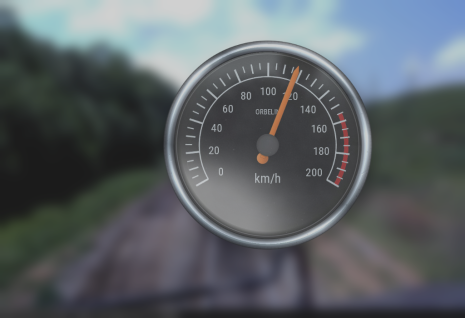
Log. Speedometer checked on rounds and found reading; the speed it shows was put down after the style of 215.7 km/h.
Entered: 117.5 km/h
